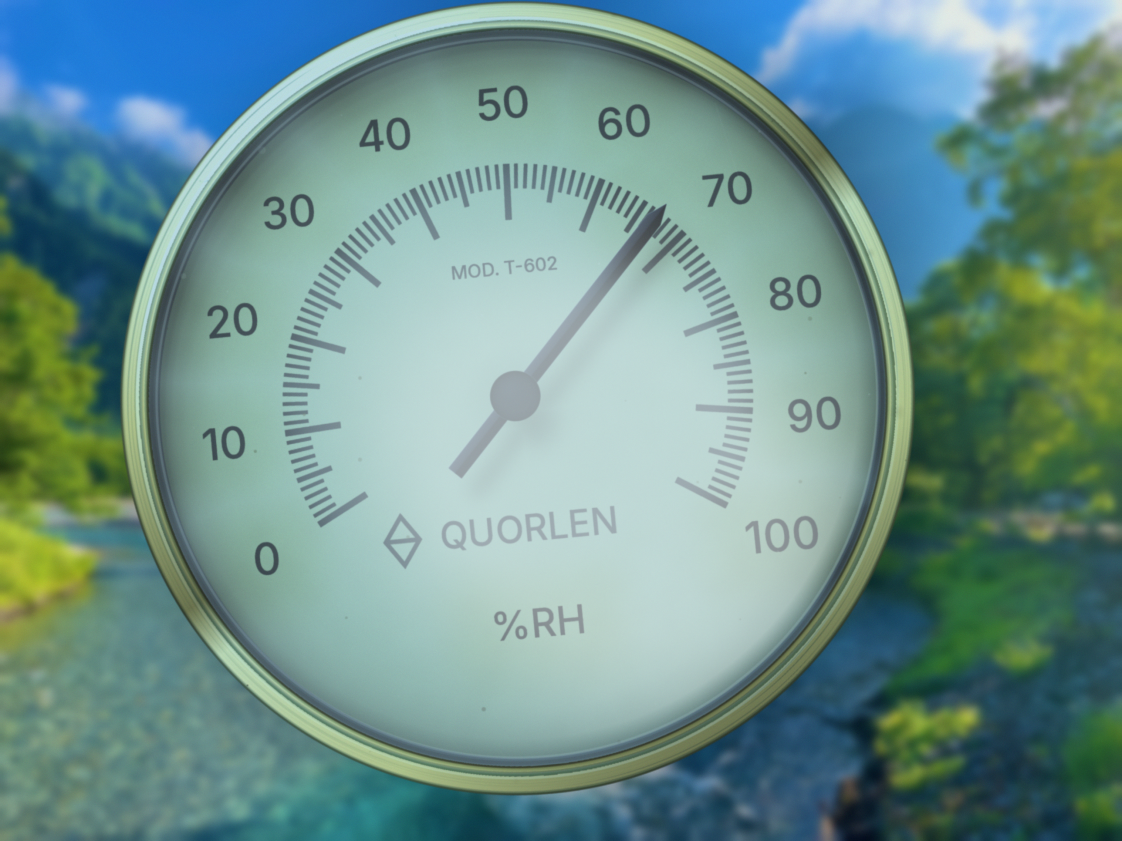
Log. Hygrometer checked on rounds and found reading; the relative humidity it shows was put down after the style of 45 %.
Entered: 67 %
